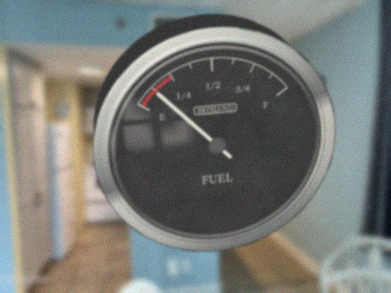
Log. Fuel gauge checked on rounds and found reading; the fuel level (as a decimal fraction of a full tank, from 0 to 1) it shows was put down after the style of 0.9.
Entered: 0.125
